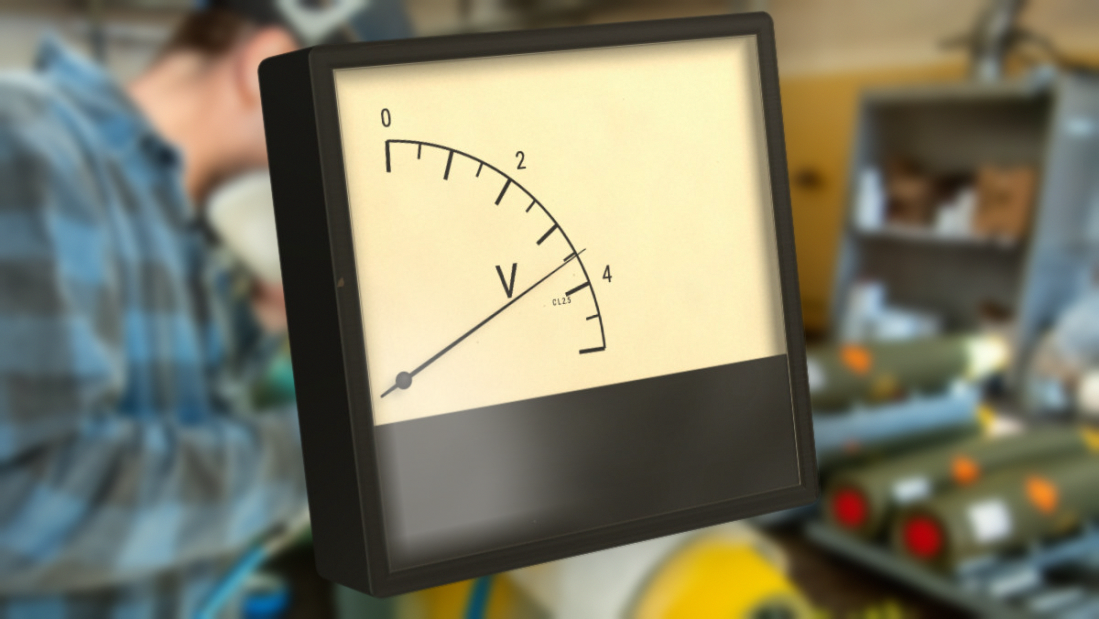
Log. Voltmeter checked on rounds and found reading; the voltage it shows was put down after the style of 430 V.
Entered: 3.5 V
